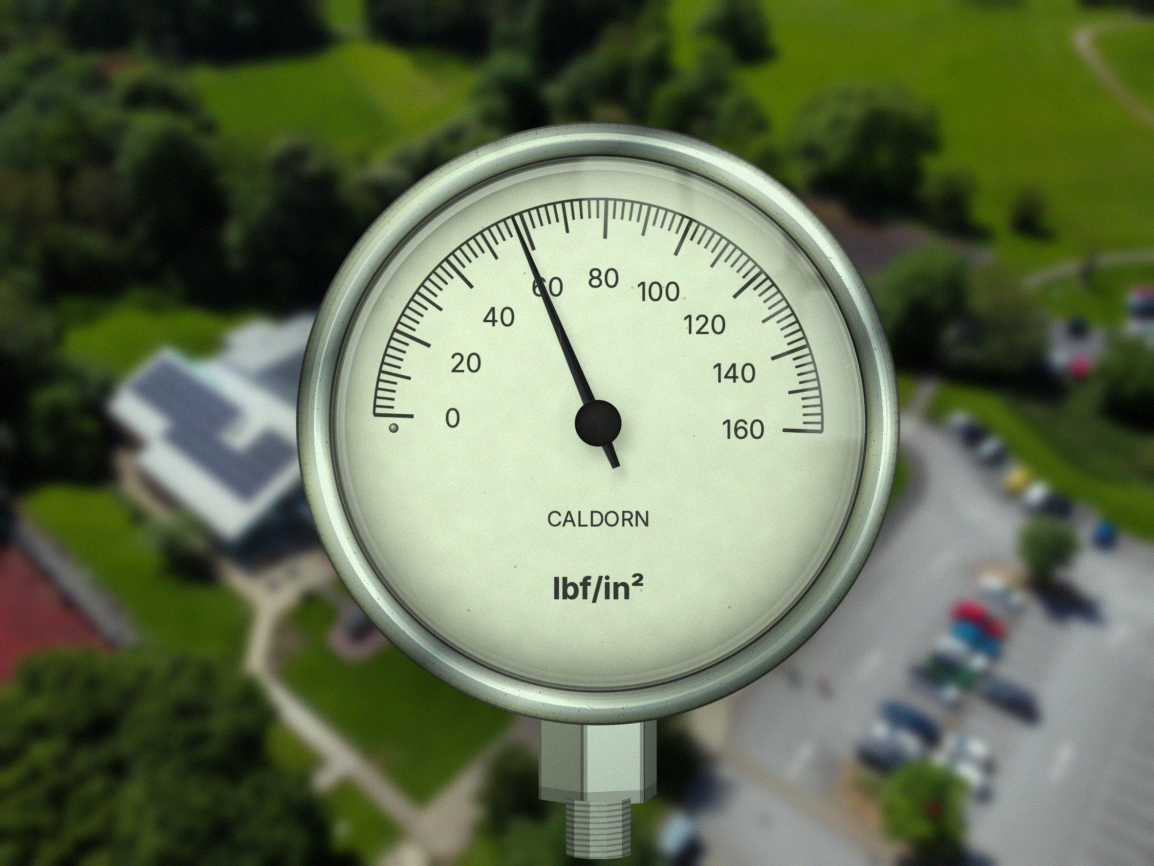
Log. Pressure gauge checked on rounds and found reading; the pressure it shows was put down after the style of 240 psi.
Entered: 58 psi
